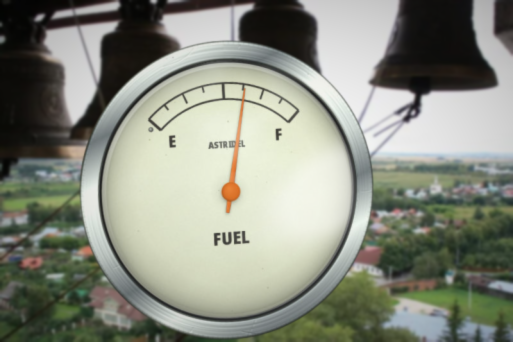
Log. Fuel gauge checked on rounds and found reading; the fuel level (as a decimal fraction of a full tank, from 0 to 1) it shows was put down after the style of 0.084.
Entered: 0.625
